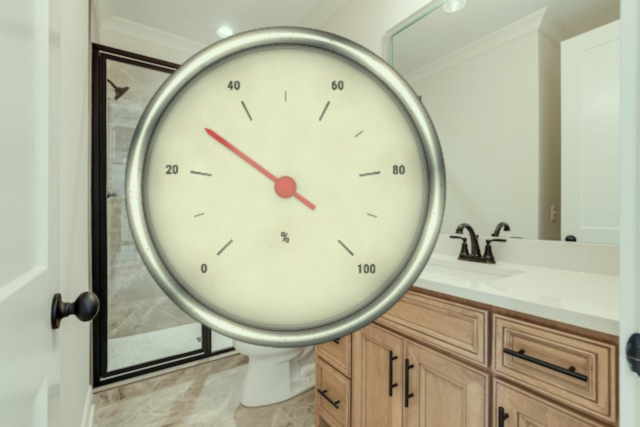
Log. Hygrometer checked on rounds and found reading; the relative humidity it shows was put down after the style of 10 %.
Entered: 30 %
